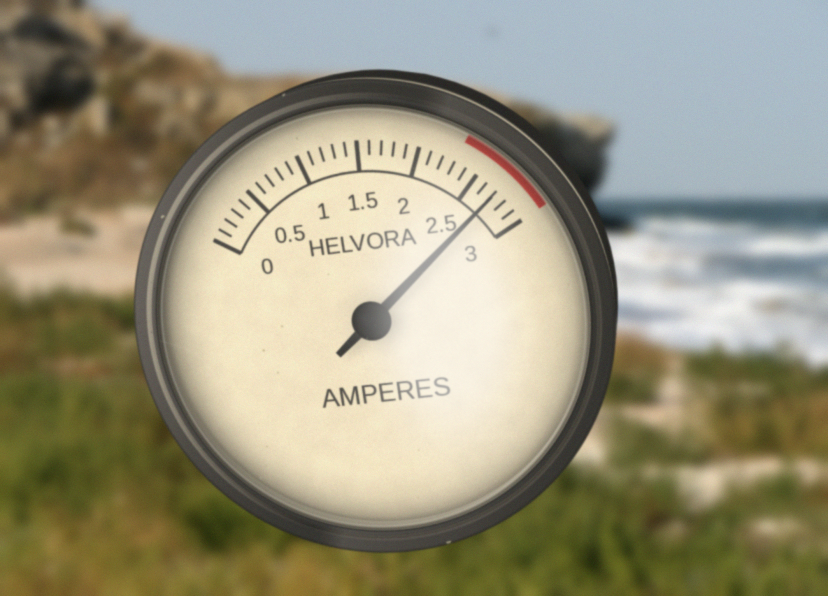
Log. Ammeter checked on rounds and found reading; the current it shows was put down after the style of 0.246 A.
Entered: 2.7 A
